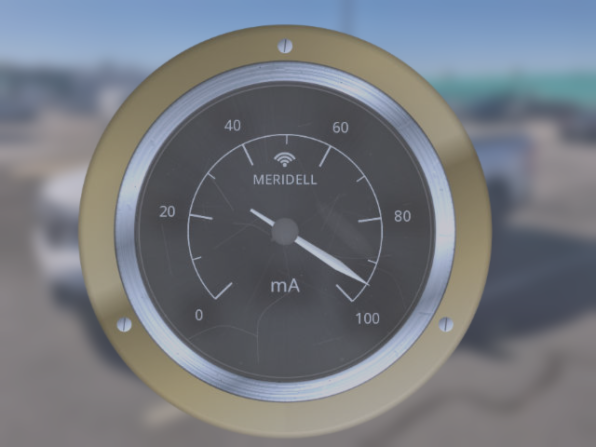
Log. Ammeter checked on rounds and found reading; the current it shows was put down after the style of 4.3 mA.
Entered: 95 mA
